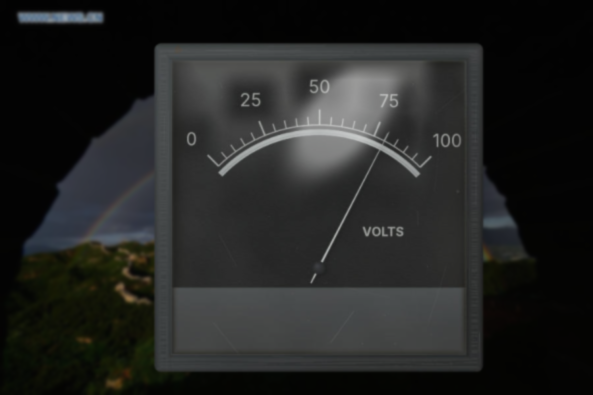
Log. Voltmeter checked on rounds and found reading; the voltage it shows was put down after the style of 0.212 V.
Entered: 80 V
